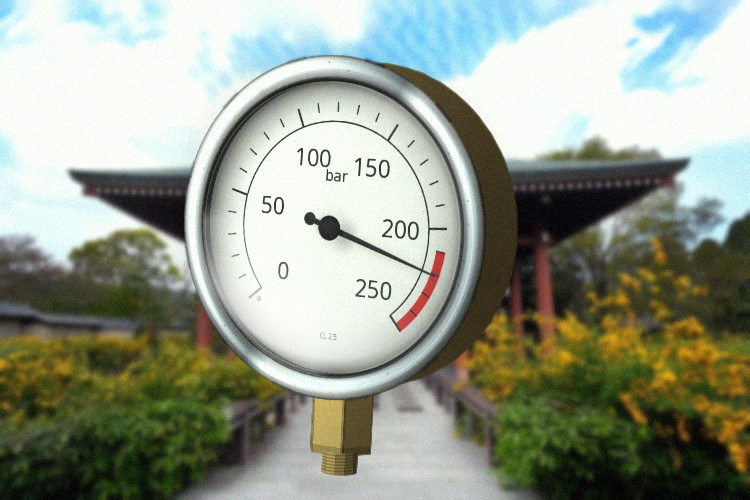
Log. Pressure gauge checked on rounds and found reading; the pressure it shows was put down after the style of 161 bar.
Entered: 220 bar
